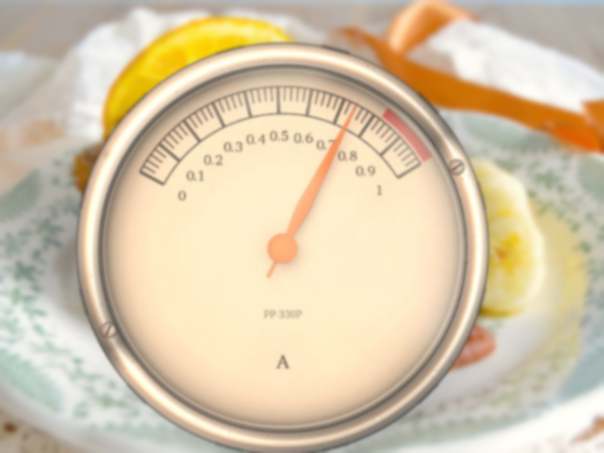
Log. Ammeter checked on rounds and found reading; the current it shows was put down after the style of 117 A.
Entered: 0.74 A
